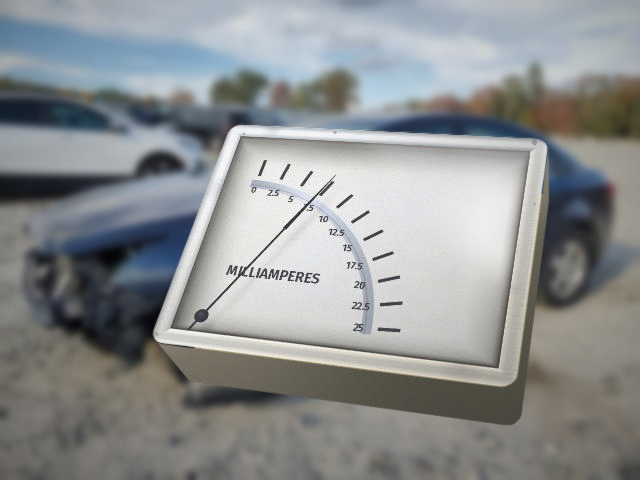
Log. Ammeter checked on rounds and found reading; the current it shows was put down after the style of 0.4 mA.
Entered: 7.5 mA
